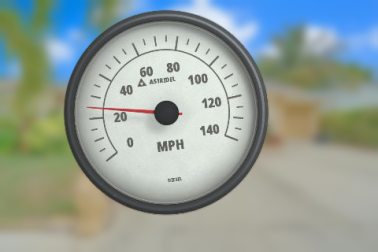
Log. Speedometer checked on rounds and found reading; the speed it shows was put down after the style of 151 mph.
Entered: 25 mph
